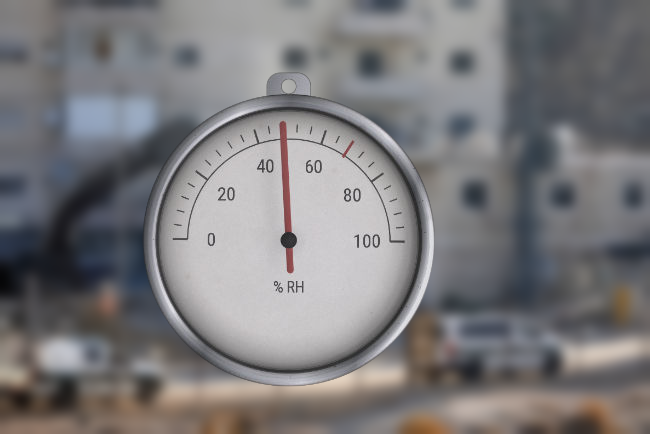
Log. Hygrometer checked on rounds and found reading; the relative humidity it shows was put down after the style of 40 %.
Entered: 48 %
